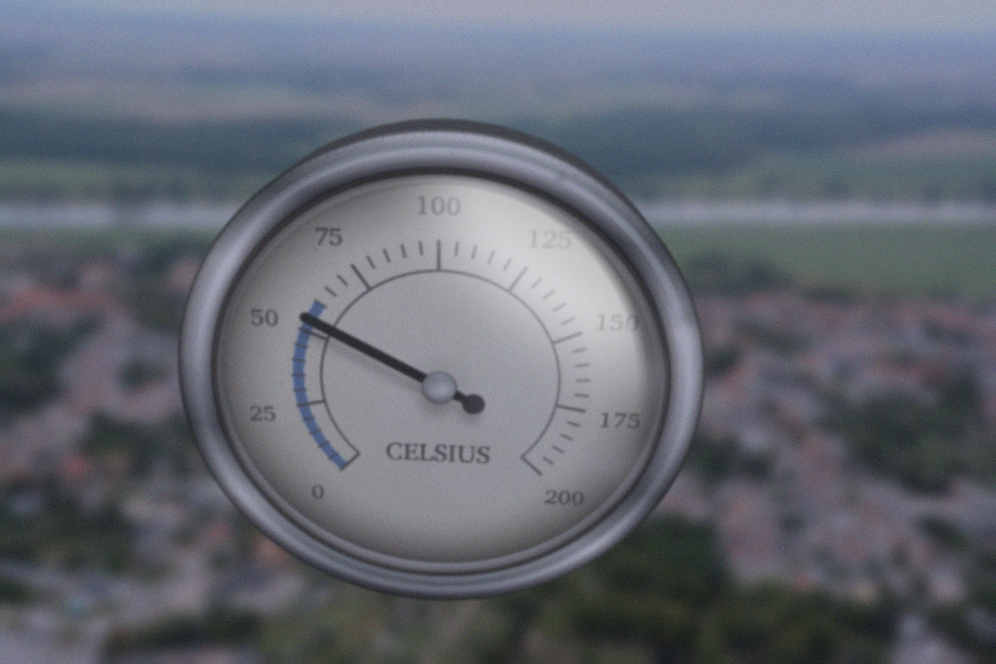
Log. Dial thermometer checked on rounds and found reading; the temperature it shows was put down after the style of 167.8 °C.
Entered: 55 °C
